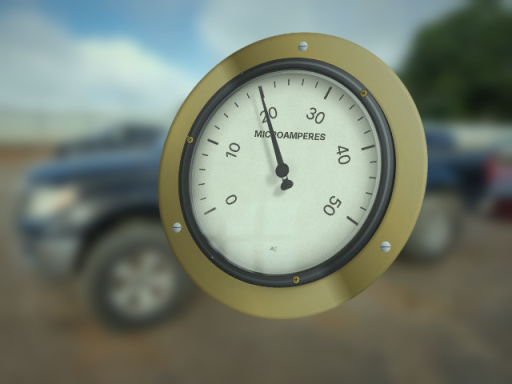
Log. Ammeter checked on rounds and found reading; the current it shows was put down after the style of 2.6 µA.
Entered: 20 µA
